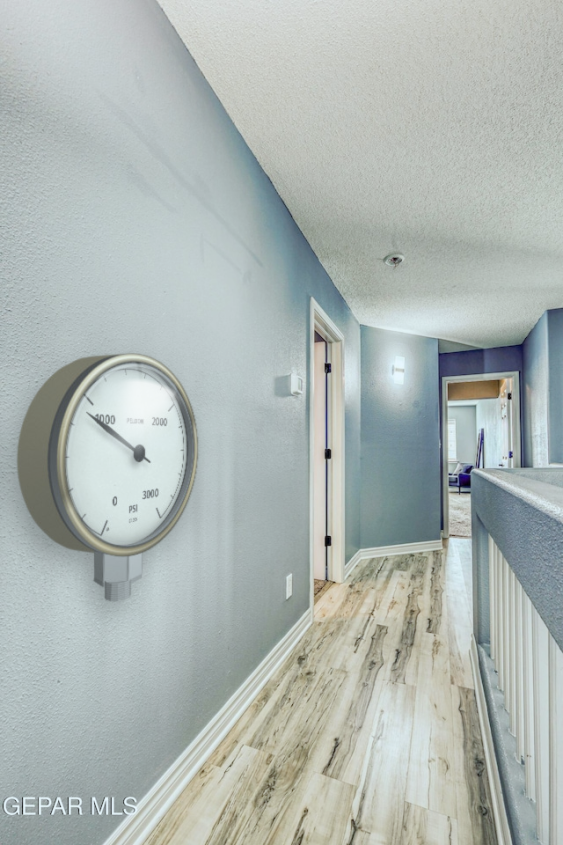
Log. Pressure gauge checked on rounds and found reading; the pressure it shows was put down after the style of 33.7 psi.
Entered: 900 psi
